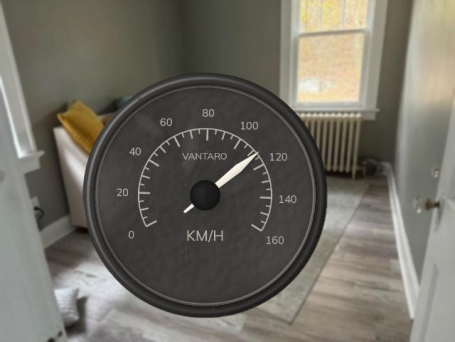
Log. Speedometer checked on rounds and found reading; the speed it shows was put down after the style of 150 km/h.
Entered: 112.5 km/h
